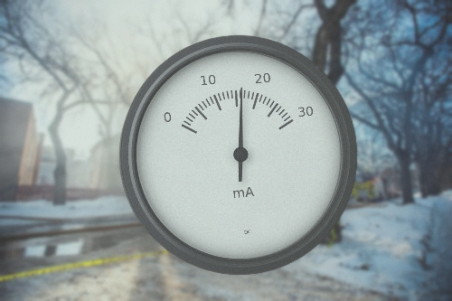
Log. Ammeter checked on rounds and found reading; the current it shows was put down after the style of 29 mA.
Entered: 16 mA
